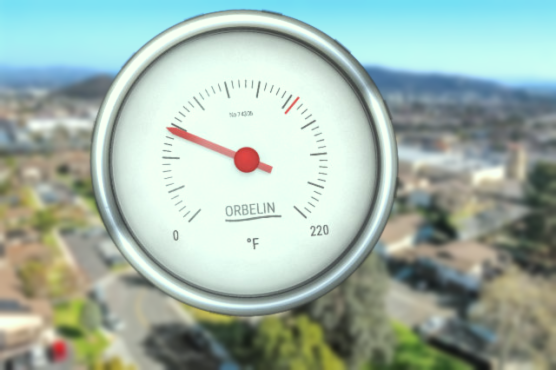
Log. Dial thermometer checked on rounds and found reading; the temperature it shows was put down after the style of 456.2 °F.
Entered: 56 °F
